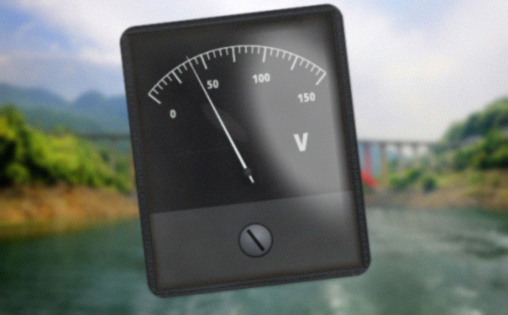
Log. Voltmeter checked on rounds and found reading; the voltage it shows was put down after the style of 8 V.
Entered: 40 V
